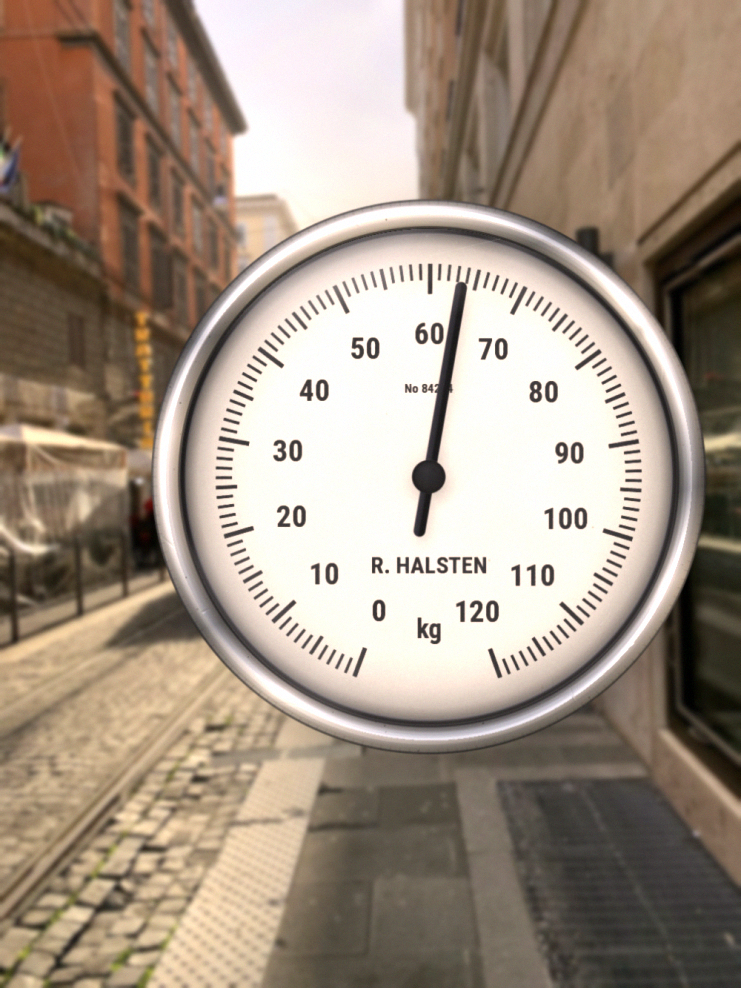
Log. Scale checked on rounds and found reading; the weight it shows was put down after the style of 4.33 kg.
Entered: 63.5 kg
